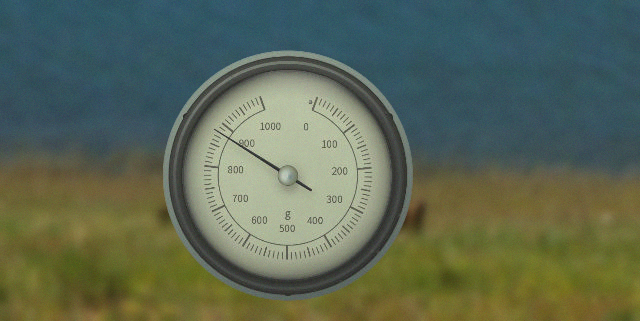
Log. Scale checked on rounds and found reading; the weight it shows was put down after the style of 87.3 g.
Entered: 880 g
